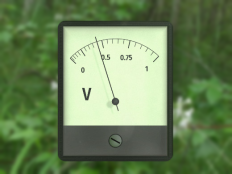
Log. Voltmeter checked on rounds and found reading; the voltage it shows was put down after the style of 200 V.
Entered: 0.45 V
